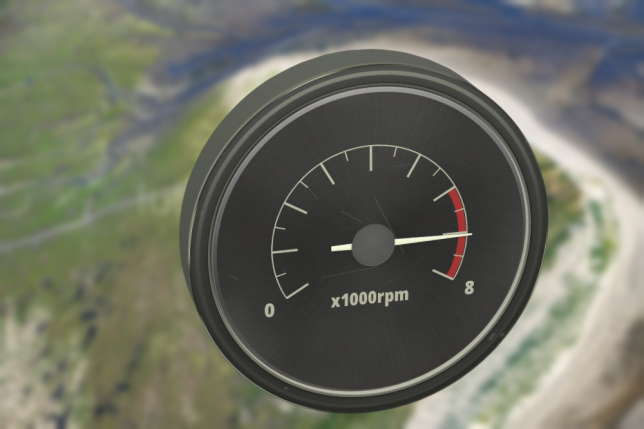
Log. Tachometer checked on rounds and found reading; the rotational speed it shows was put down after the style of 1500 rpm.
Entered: 7000 rpm
